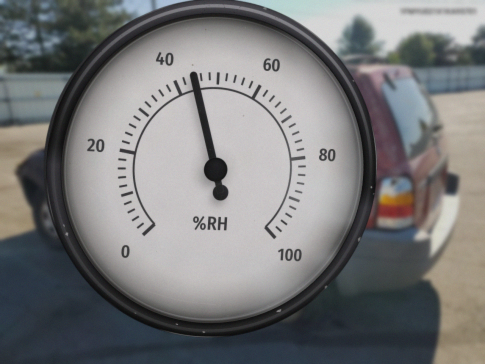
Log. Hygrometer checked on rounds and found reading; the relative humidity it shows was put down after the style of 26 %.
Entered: 44 %
